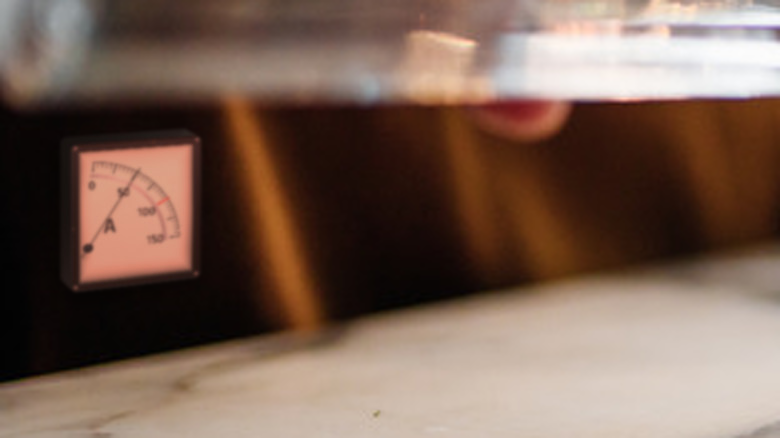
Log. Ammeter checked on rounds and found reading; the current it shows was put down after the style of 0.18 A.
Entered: 50 A
